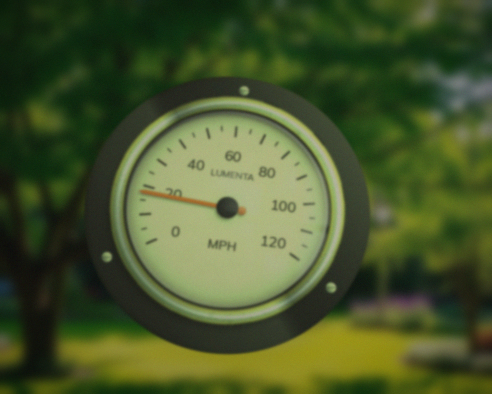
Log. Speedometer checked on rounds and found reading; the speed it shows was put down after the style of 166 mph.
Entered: 17.5 mph
